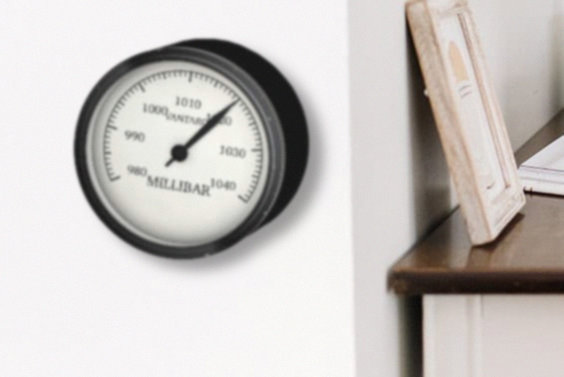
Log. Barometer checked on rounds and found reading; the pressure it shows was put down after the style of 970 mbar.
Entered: 1020 mbar
